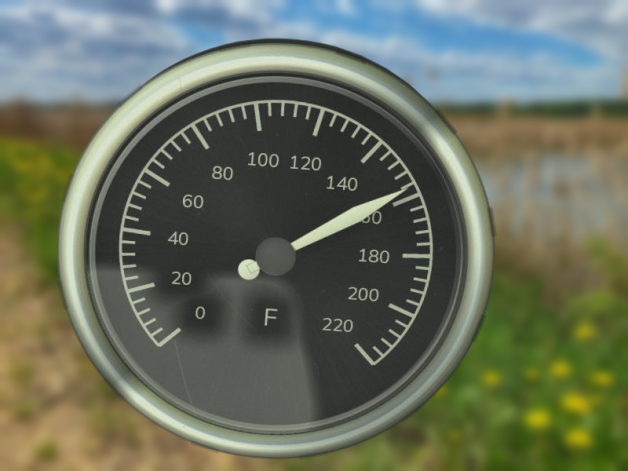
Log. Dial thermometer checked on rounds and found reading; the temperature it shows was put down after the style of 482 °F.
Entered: 156 °F
